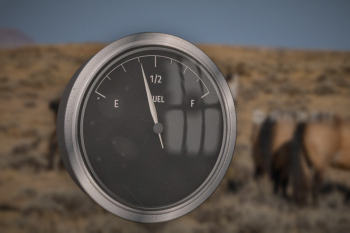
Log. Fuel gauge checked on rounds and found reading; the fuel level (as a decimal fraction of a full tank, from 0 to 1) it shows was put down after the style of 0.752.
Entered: 0.375
